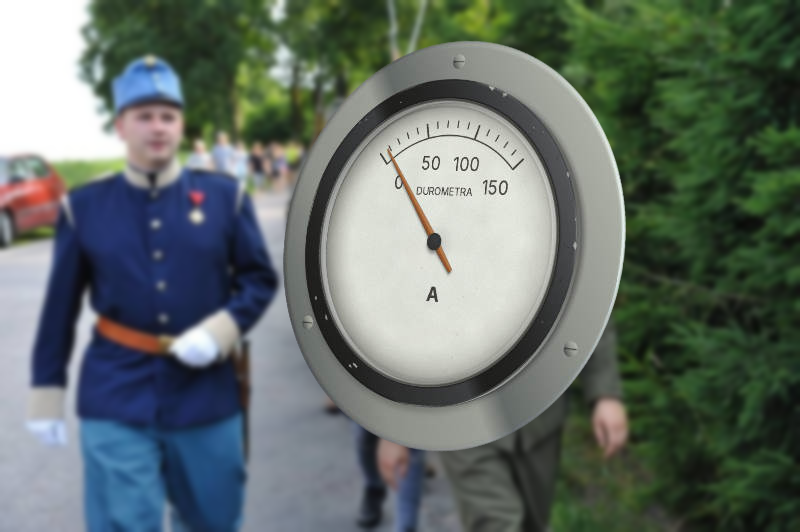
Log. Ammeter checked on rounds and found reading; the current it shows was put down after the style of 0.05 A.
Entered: 10 A
